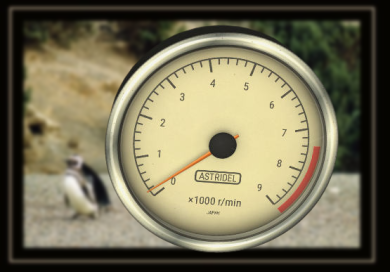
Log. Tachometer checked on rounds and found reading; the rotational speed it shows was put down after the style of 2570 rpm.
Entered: 200 rpm
